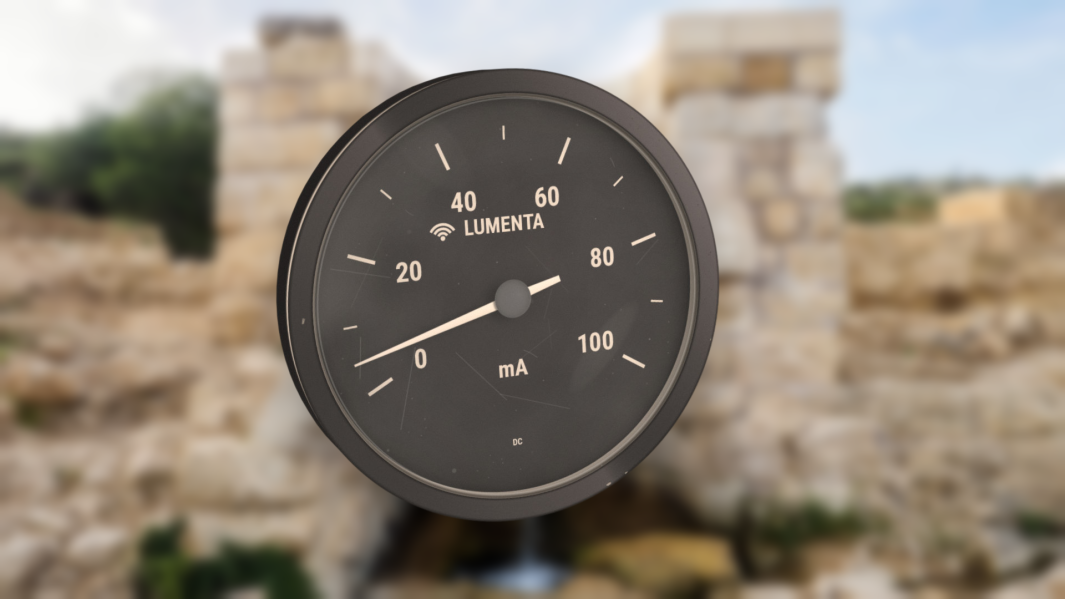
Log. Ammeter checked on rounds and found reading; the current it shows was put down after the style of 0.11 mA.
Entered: 5 mA
